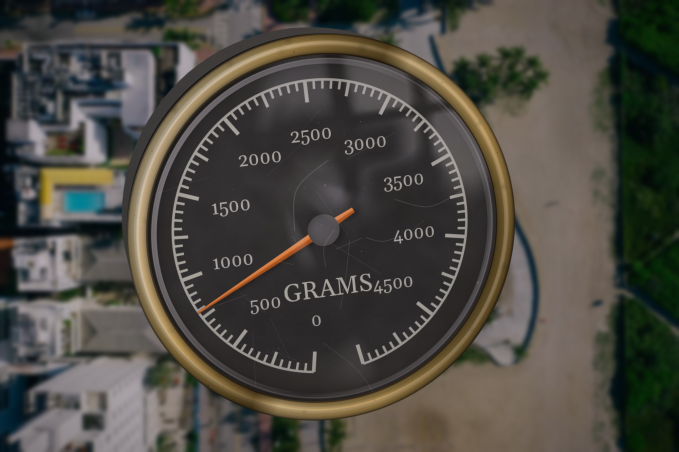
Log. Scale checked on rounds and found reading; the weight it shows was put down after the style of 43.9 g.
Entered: 800 g
